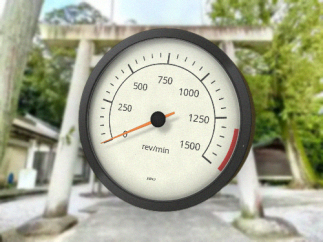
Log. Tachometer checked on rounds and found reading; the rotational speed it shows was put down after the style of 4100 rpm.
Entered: 0 rpm
